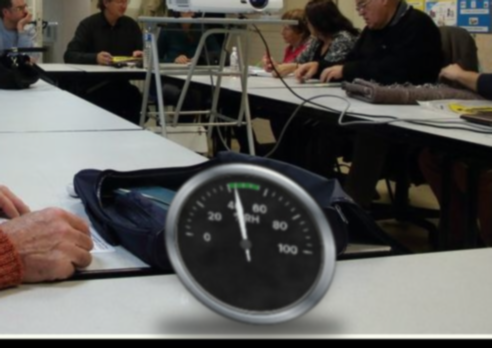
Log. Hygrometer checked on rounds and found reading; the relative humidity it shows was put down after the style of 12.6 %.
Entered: 44 %
